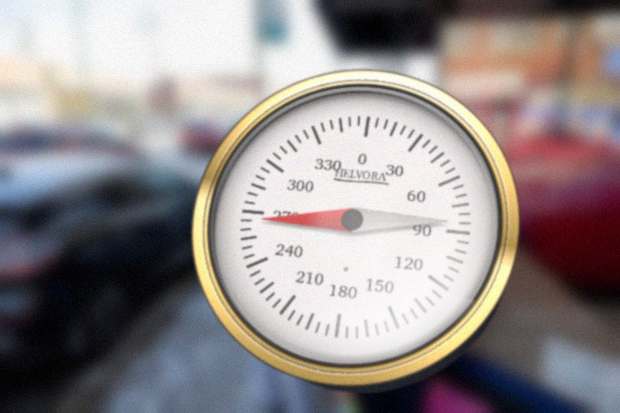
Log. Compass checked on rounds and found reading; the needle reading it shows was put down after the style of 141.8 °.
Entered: 265 °
